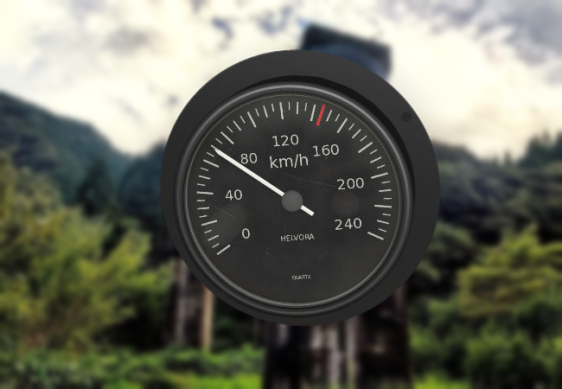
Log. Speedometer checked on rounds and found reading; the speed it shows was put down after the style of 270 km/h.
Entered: 70 km/h
